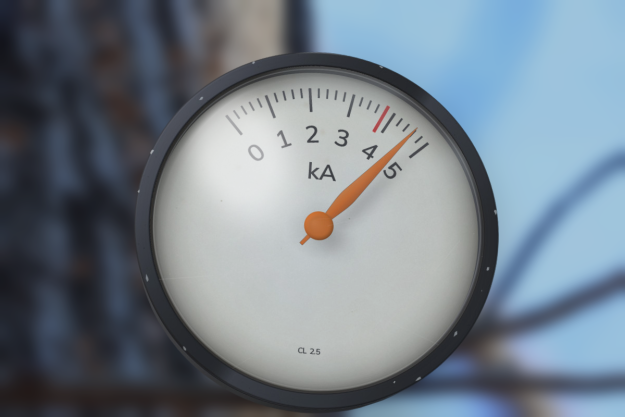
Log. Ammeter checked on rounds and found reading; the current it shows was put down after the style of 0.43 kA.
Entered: 4.6 kA
